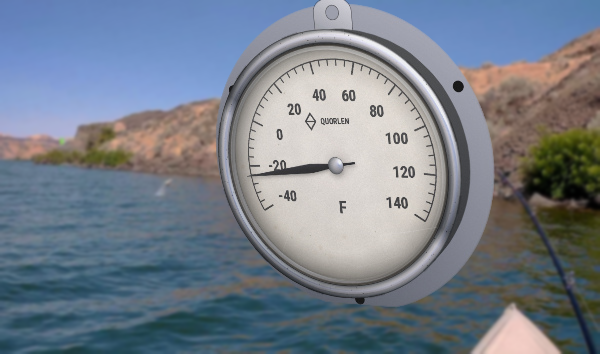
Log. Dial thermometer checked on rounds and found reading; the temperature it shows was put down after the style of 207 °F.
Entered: -24 °F
